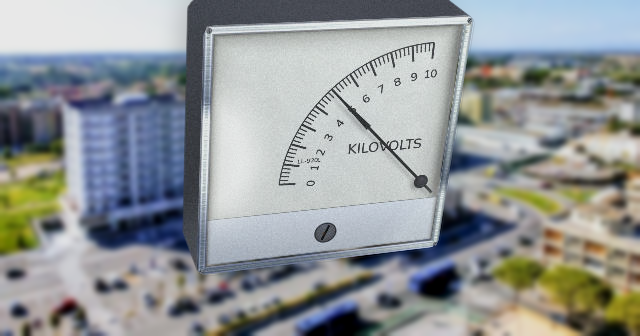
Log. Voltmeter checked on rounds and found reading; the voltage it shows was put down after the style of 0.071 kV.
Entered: 5 kV
